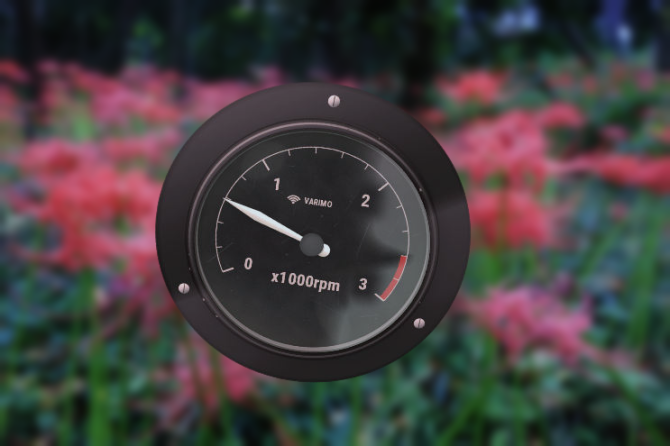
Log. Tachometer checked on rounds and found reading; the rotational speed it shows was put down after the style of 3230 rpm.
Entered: 600 rpm
